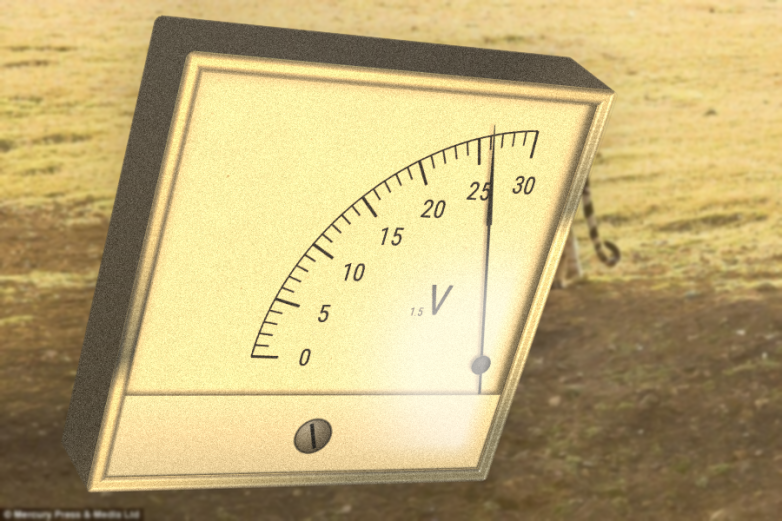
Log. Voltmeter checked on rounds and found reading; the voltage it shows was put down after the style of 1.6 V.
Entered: 26 V
